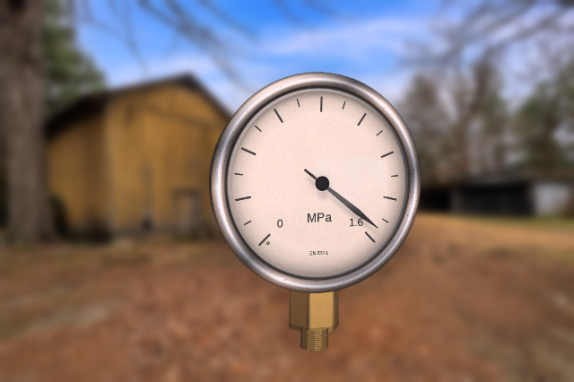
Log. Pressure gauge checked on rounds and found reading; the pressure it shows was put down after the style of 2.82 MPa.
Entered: 1.55 MPa
